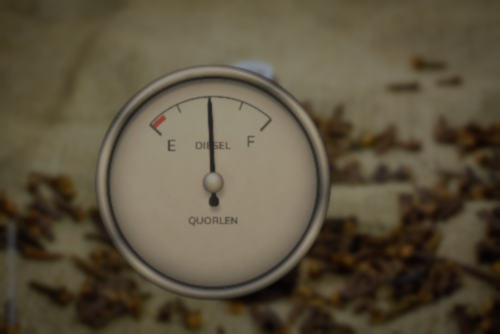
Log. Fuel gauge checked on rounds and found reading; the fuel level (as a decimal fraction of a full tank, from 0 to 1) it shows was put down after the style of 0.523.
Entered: 0.5
